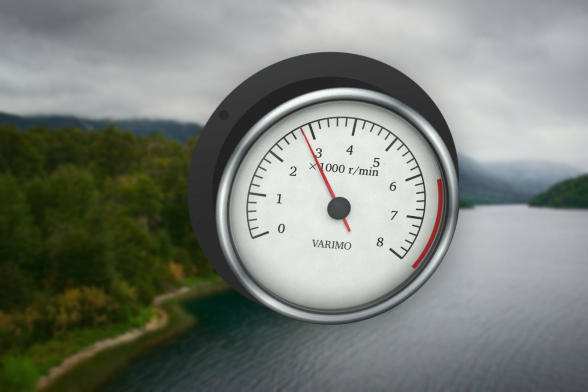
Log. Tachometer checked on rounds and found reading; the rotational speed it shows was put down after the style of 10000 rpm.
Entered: 2800 rpm
